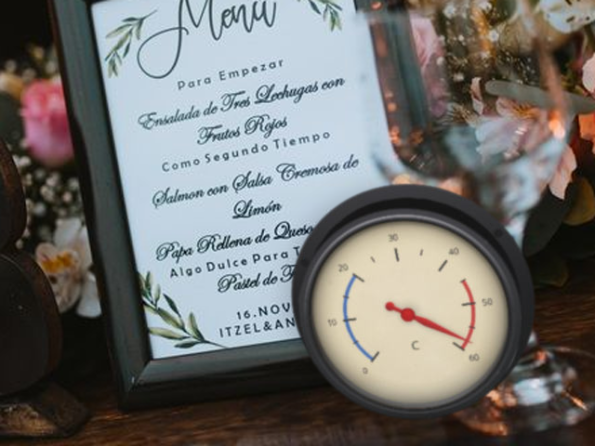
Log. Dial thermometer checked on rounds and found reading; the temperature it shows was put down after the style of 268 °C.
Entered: 57.5 °C
